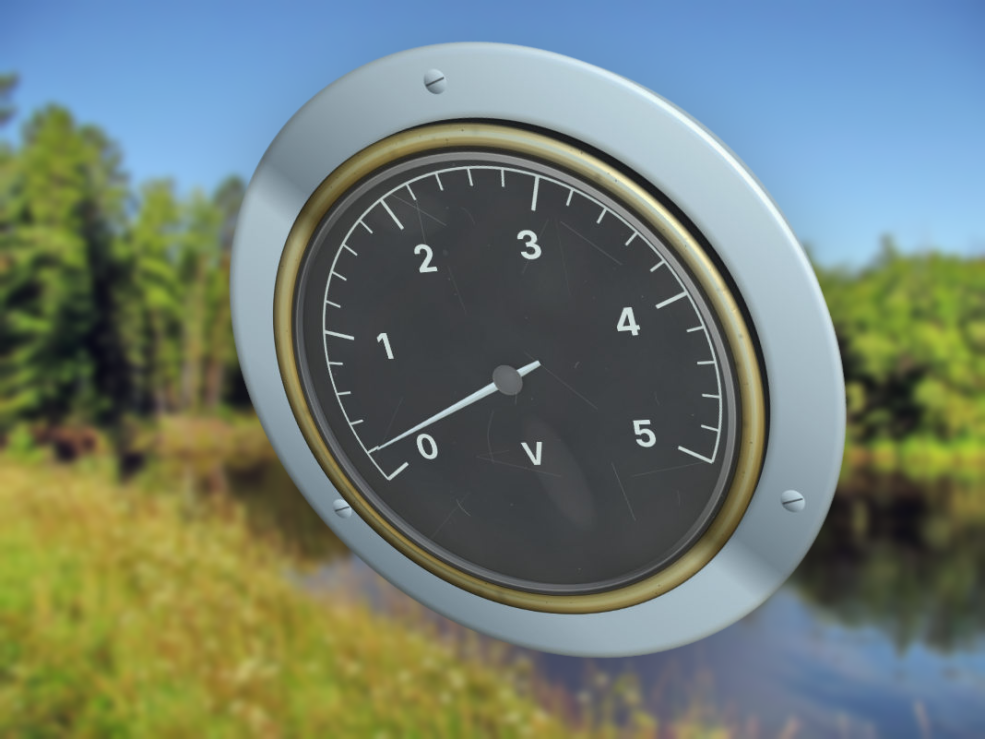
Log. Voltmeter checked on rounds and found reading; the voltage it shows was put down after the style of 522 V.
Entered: 0.2 V
